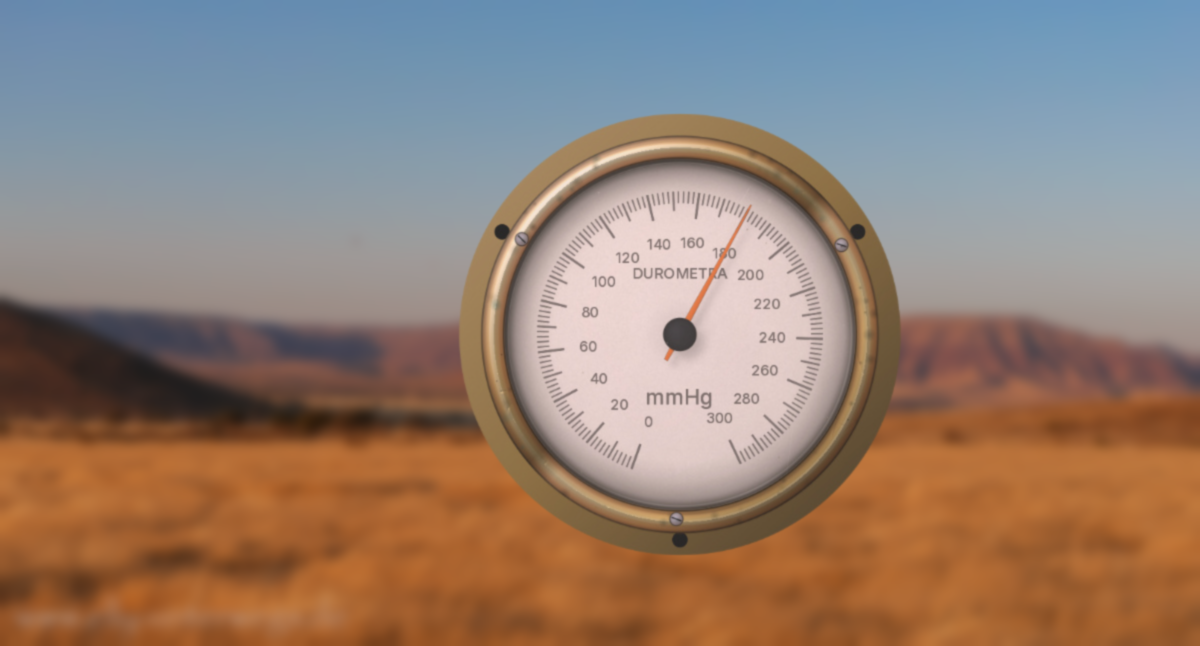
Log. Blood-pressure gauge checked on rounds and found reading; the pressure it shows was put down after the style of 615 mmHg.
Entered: 180 mmHg
